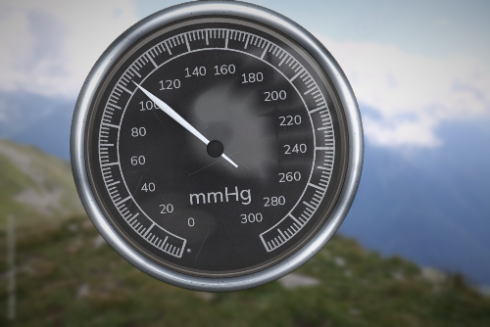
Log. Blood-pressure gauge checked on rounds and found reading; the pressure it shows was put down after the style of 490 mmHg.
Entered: 106 mmHg
